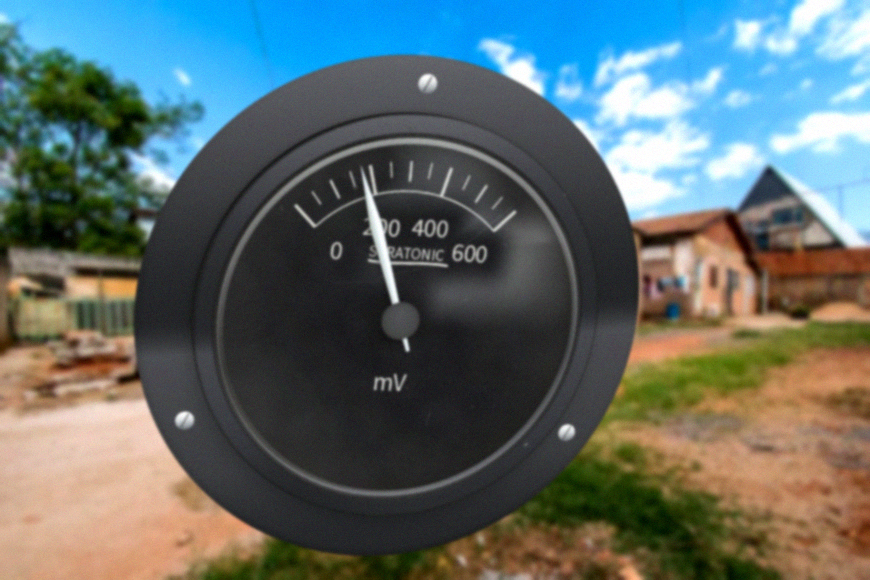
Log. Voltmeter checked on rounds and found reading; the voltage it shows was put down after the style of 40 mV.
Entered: 175 mV
